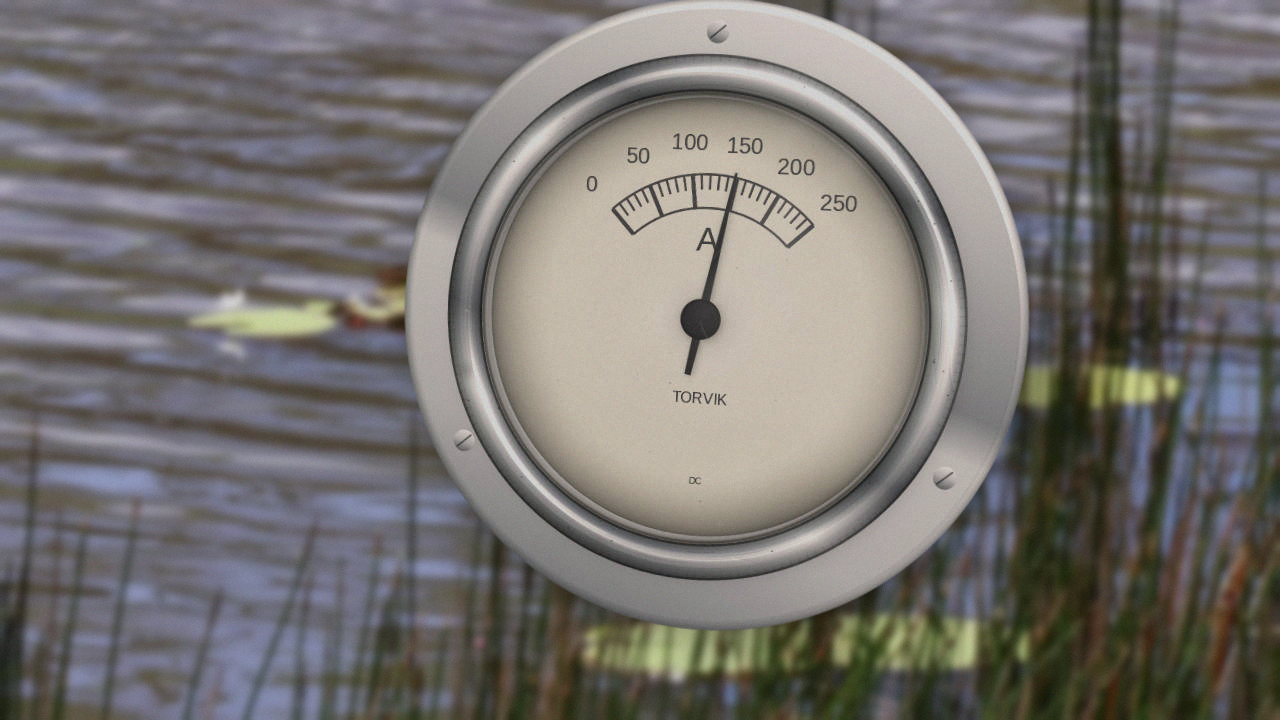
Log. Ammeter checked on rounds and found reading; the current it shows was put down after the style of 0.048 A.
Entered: 150 A
